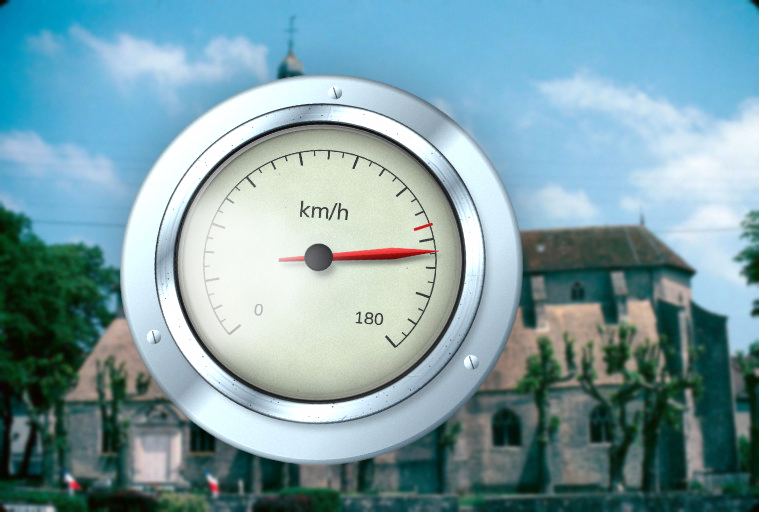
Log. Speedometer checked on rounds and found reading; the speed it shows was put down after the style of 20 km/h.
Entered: 145 km/h
